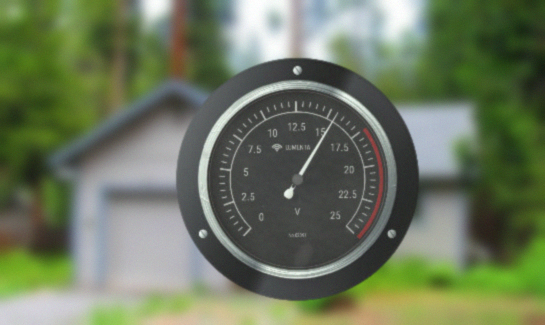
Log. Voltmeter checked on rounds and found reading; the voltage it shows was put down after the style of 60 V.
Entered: 15.5 V
